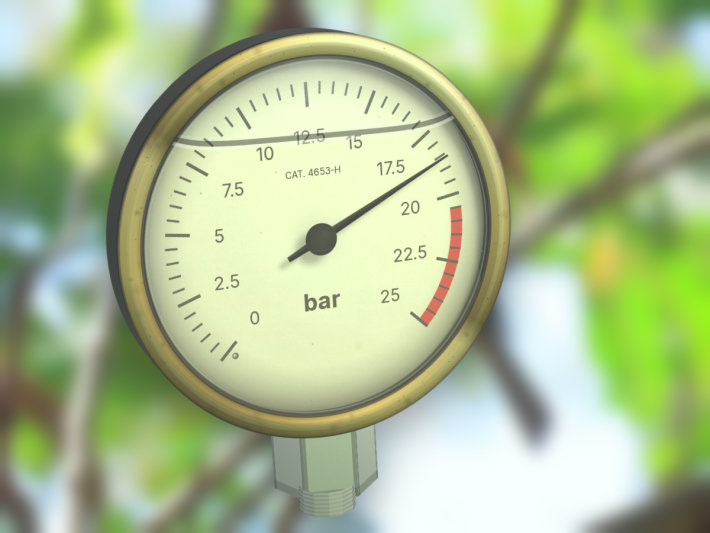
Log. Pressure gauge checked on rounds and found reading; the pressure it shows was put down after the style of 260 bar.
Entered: 18.5 bar
